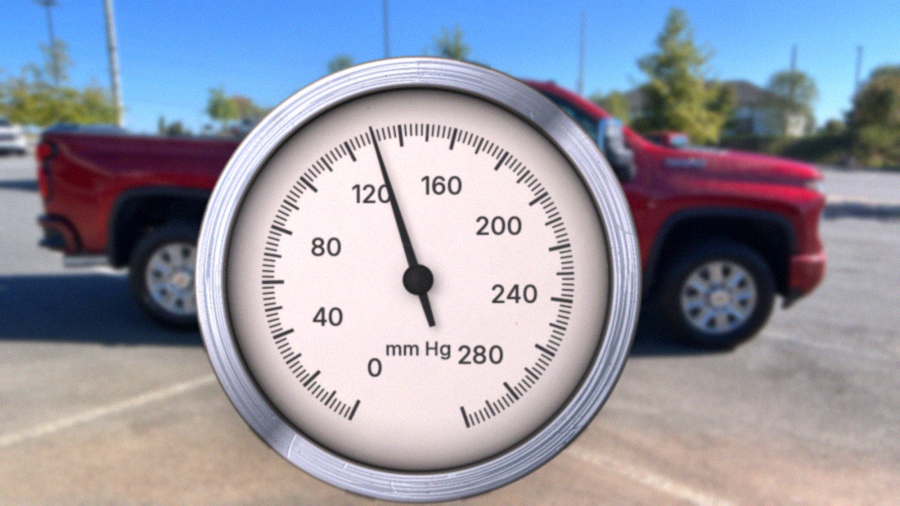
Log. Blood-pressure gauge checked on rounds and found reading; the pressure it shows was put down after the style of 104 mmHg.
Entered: 130 mmHg
